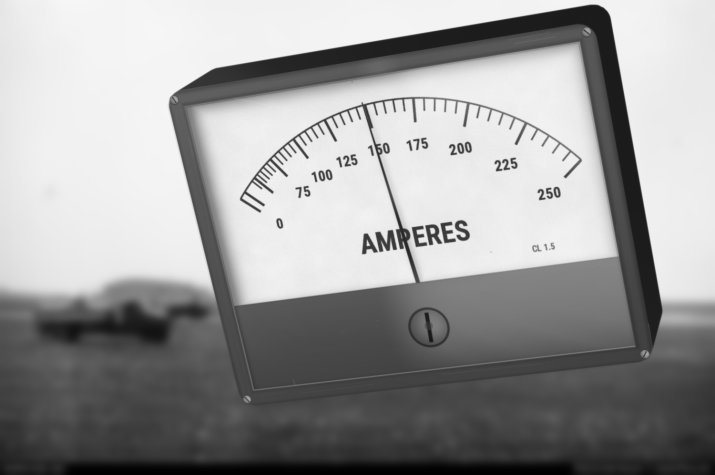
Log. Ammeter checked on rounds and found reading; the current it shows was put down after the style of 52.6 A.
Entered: 150 A
